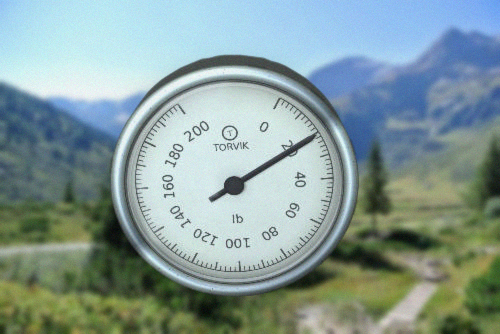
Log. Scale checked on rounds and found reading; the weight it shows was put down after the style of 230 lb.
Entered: 20 lb
